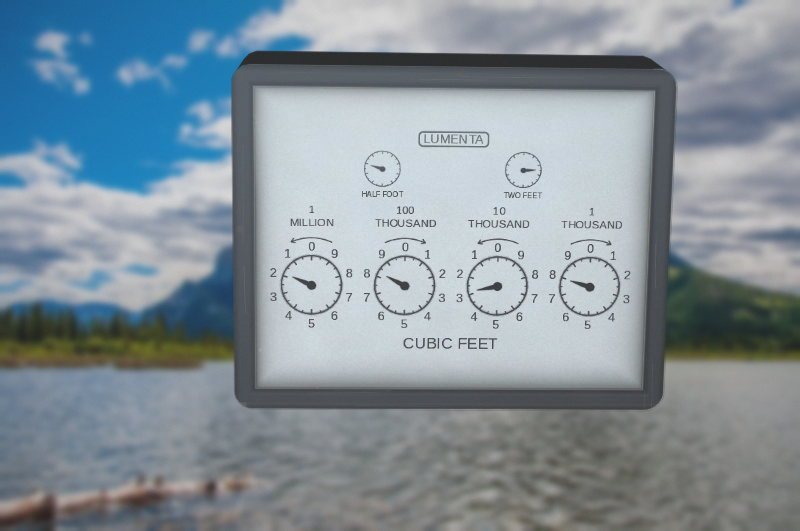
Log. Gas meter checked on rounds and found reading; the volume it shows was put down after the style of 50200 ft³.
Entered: 182800 ft³
